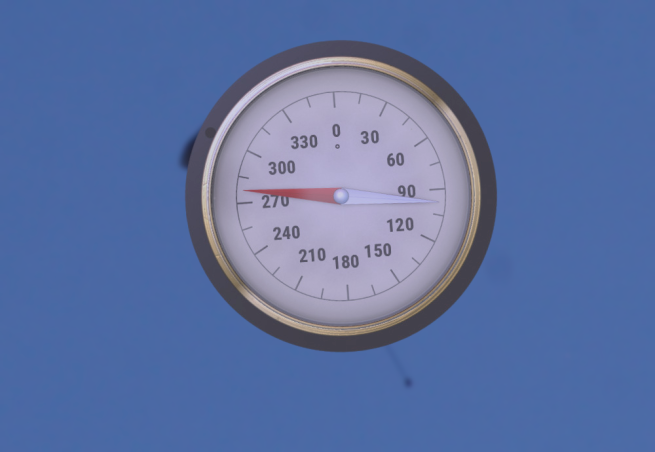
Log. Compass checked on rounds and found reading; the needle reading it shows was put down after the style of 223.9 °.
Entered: 277.5 °
